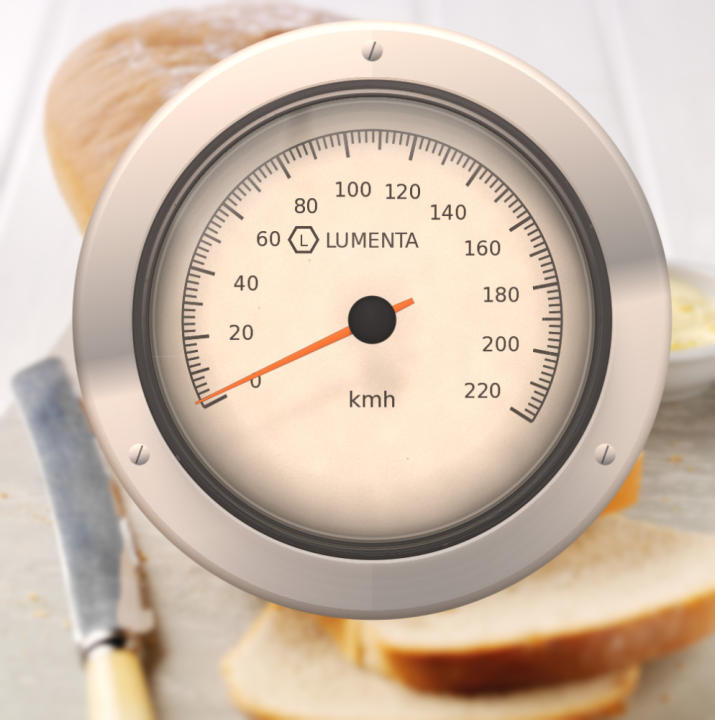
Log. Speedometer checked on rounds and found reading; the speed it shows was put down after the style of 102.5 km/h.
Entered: 2 km/h
